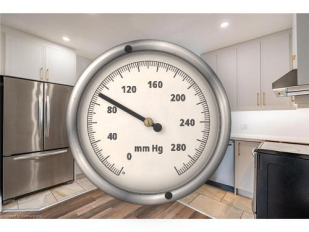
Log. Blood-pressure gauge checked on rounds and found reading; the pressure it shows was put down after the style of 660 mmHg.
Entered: 90 mmHg
